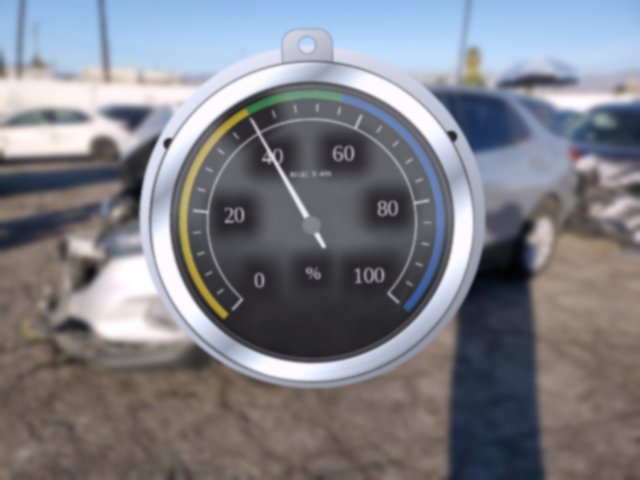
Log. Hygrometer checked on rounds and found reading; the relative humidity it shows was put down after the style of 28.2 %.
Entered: 40 %
